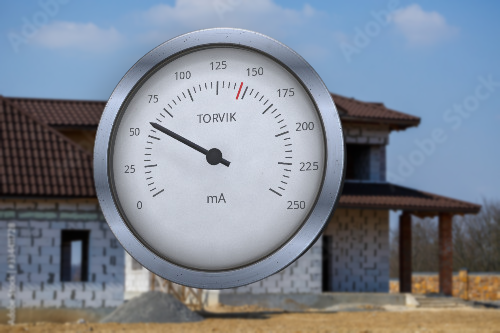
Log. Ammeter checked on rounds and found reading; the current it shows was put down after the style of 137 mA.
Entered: 60 mA
